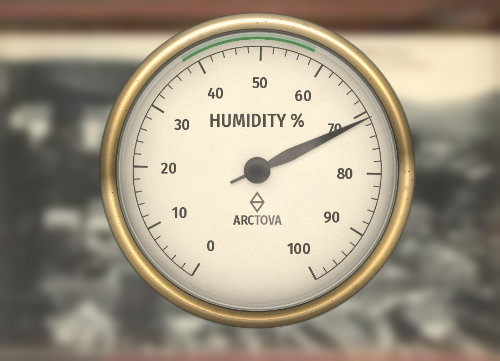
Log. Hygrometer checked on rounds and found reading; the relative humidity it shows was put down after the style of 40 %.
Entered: 71 %
